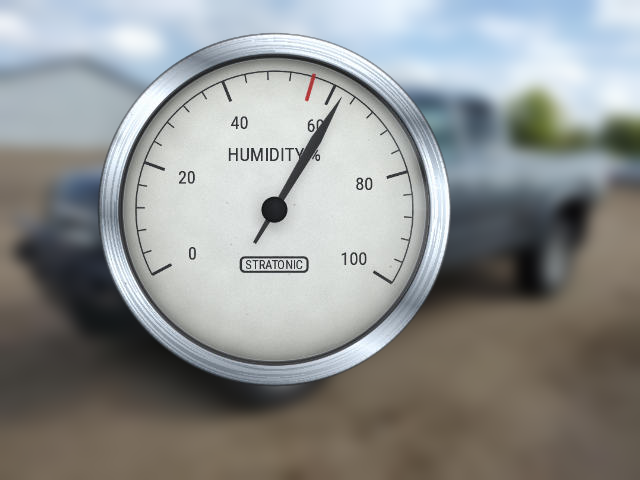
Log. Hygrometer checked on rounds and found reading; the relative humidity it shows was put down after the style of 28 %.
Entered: 62 %
